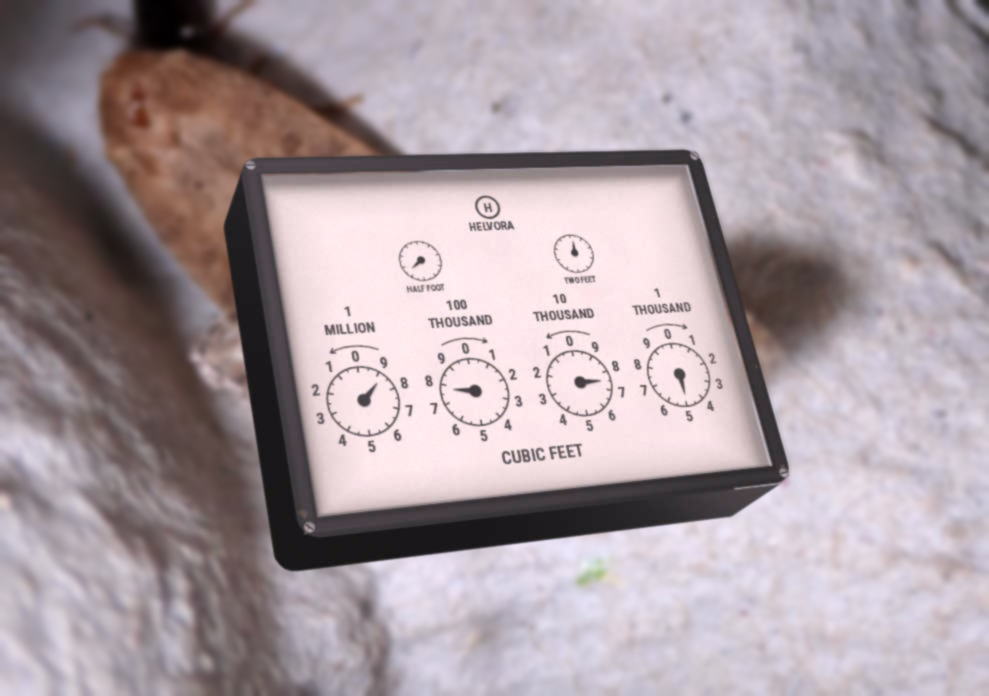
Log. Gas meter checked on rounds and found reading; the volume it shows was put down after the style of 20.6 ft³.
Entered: 877500 ft³
